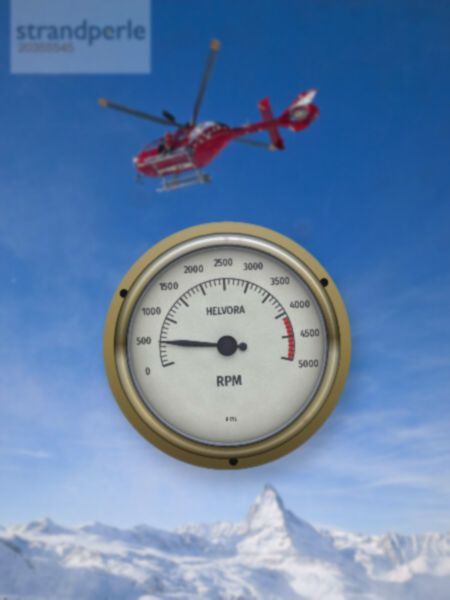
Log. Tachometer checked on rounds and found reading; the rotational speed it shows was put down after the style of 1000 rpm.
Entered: 500 rpm
